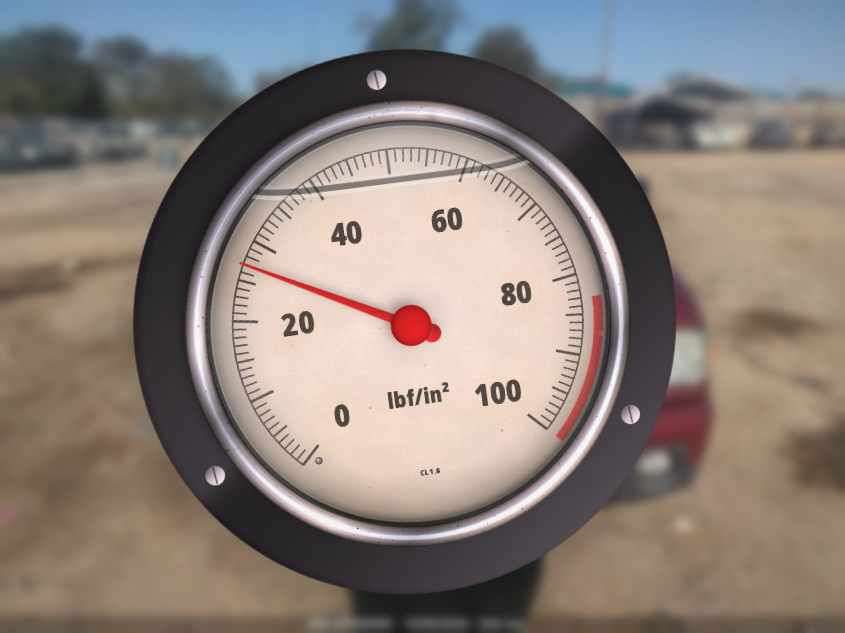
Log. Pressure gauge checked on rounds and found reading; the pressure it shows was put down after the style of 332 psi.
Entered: 27 psi
